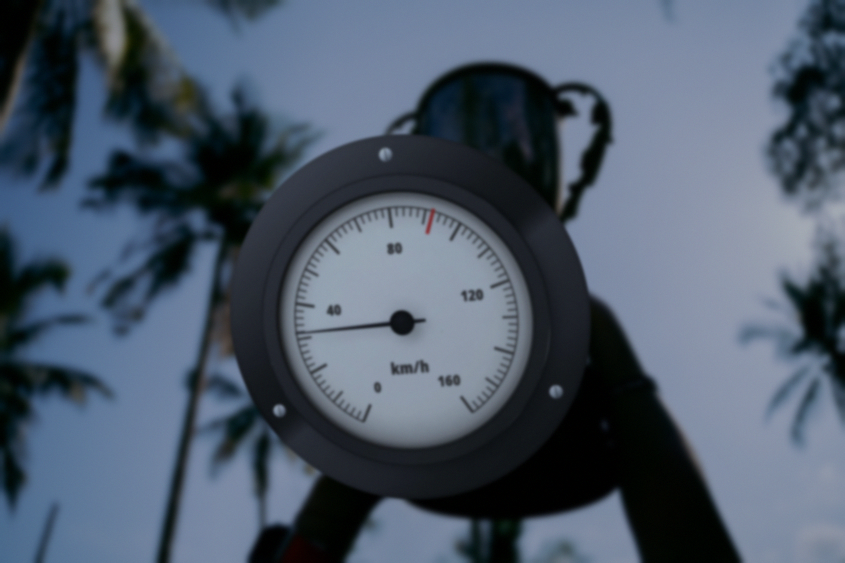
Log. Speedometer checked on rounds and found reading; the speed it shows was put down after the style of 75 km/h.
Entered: 32 km/h
